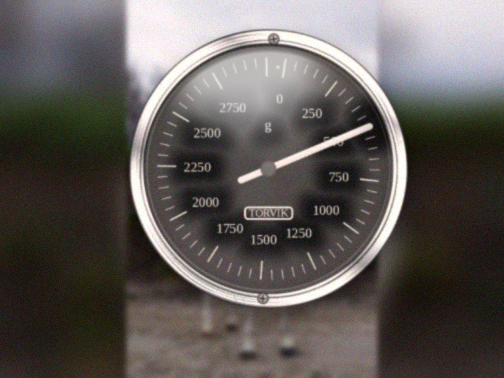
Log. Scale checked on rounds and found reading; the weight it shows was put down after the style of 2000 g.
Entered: 500 g
